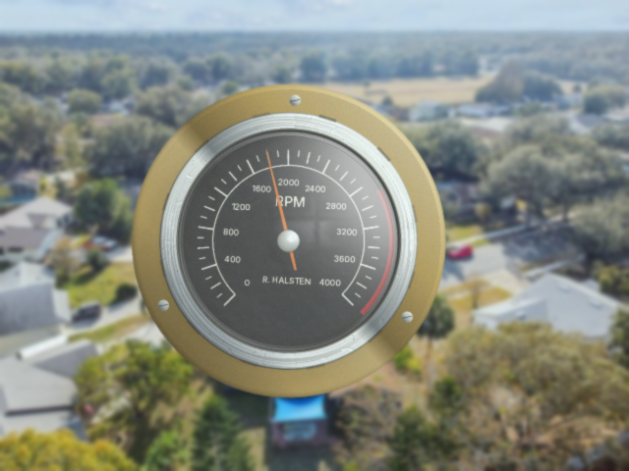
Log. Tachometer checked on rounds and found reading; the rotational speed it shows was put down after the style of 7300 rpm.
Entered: 1800 rpm
